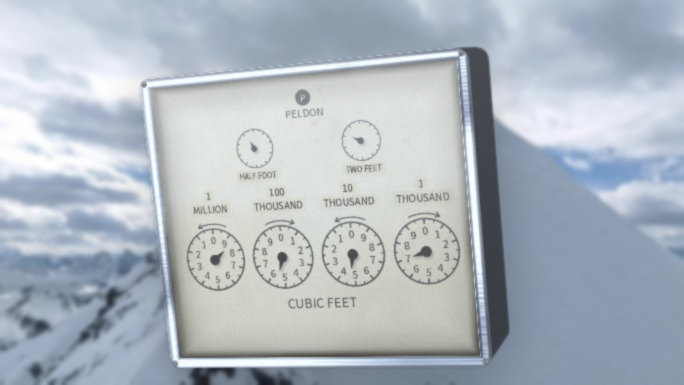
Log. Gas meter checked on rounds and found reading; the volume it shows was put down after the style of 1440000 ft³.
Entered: 854700 ft³
